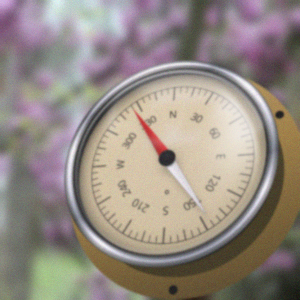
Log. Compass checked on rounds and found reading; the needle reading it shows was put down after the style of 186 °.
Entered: 325 °
